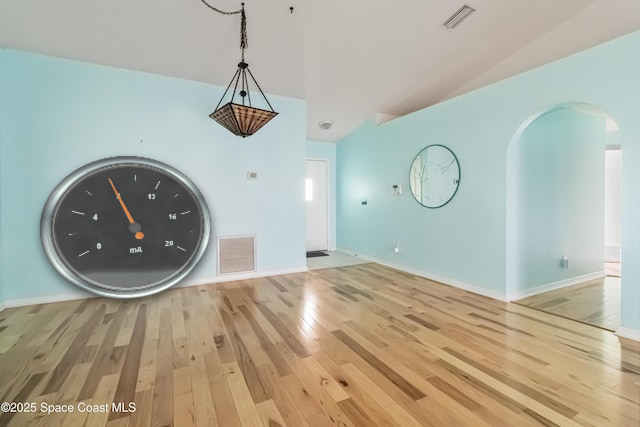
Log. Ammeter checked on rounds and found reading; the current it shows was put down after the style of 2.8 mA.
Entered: 8 mA
